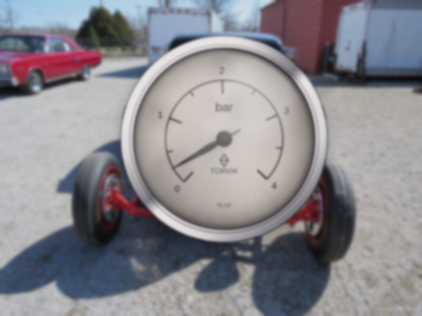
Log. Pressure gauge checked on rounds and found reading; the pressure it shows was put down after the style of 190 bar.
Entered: 0.25 bar
